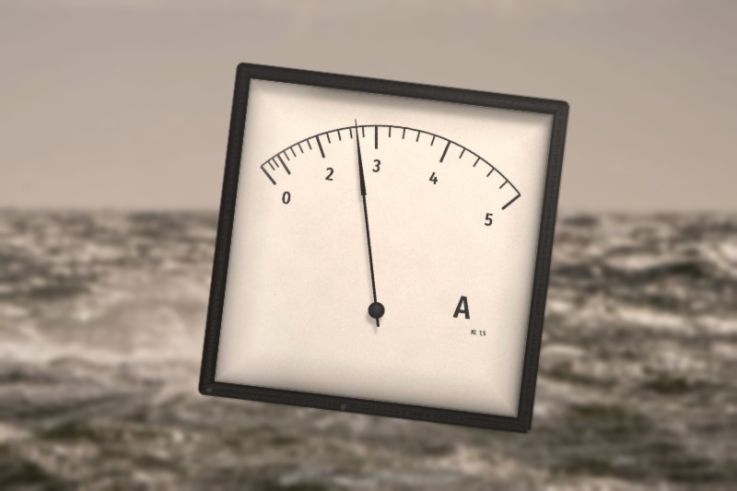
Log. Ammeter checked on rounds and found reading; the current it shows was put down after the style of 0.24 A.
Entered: 2.7 A
